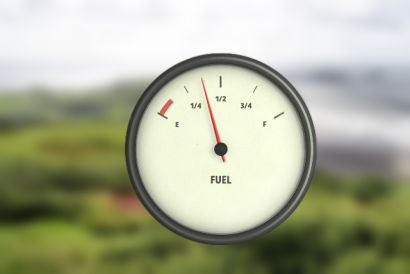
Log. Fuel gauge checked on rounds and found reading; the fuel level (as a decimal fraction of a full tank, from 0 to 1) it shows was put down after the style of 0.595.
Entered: 0.375
